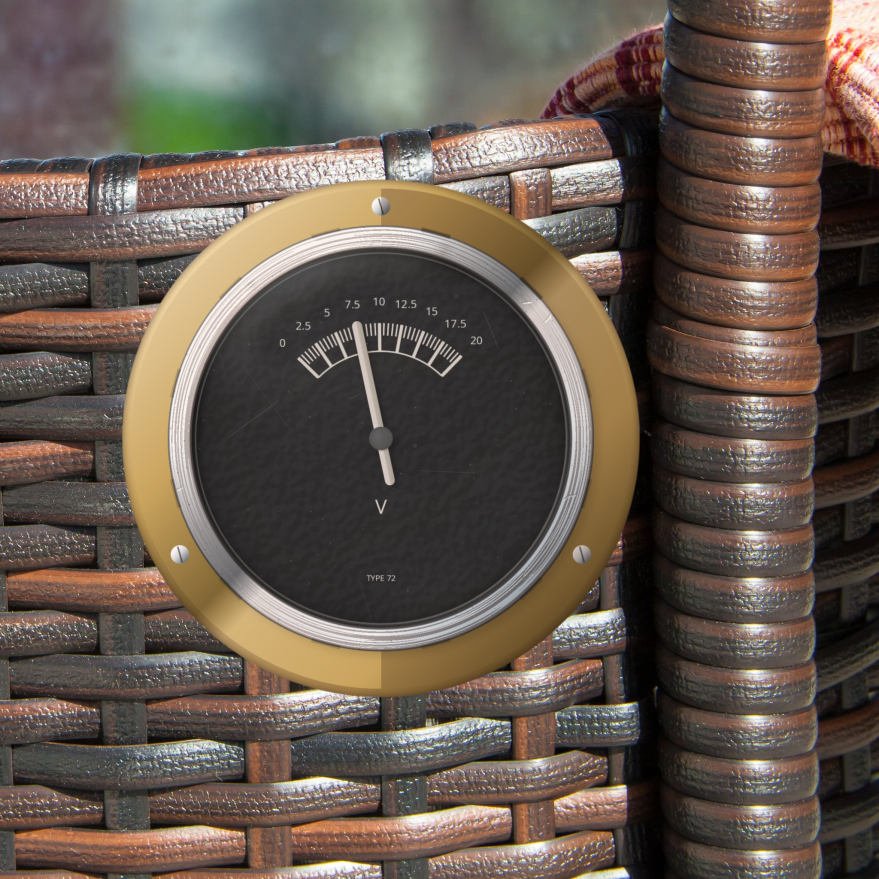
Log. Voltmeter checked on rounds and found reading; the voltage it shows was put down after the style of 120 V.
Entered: 7.5 V
